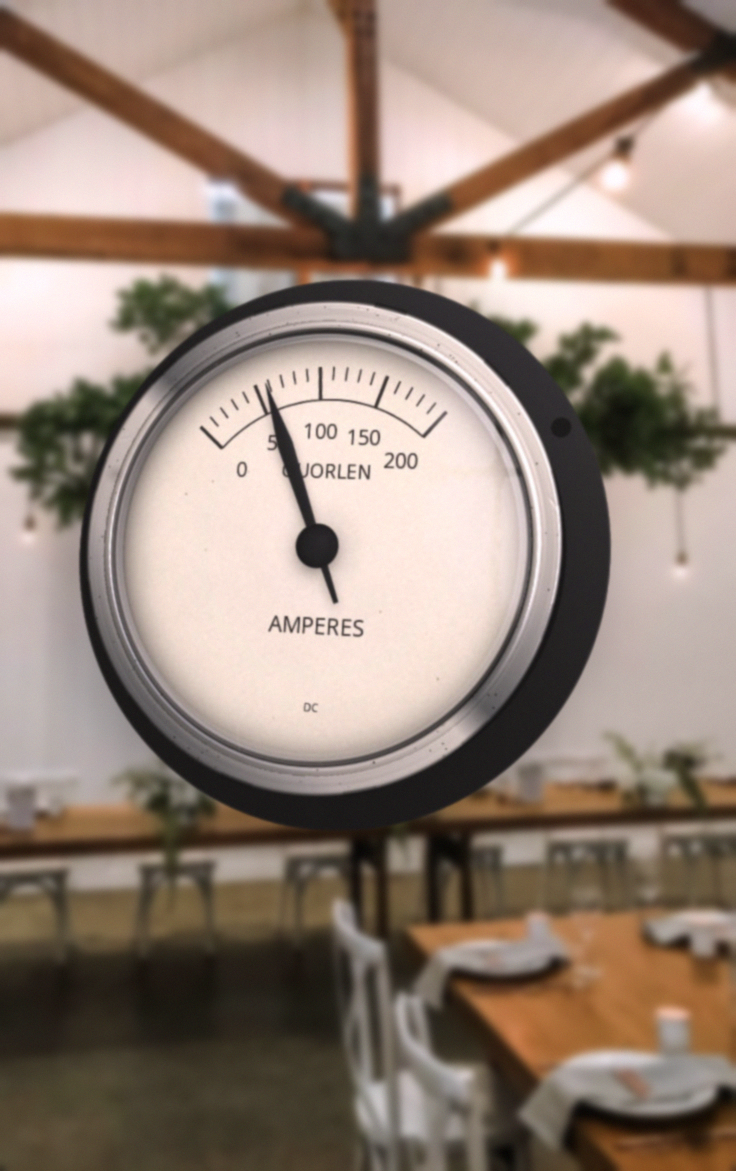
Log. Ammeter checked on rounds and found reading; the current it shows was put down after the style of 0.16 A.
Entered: 60 A
